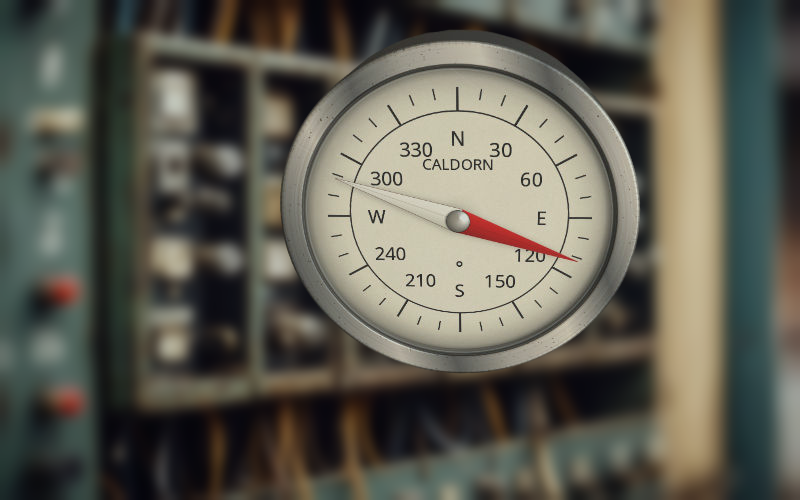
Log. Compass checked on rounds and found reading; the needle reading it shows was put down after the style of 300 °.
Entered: 110 °
